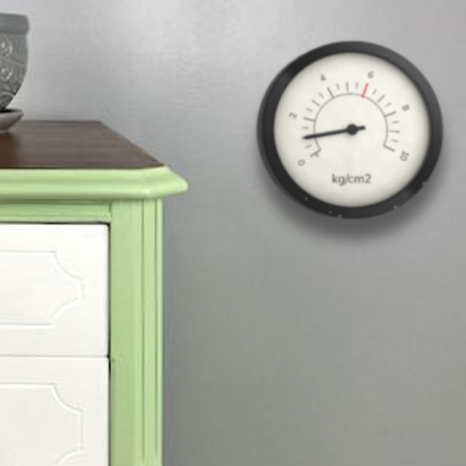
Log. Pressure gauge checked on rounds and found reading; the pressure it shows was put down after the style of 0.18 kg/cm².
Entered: 1 kg/cm²
